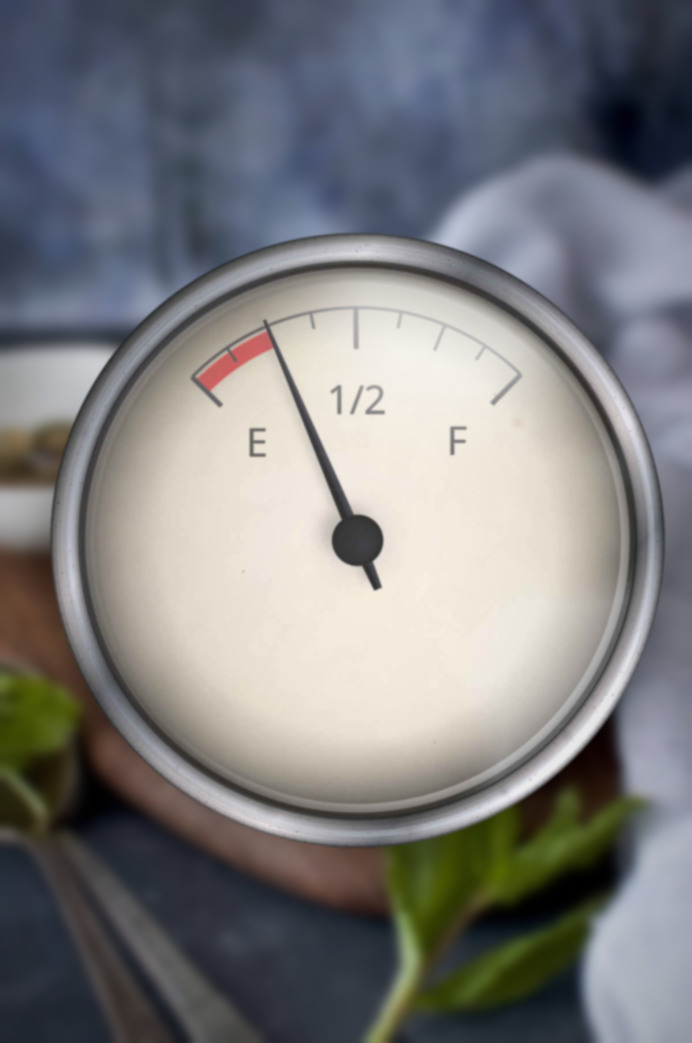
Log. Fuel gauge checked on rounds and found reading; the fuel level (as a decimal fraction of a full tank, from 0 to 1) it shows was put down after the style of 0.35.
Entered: 0.25
